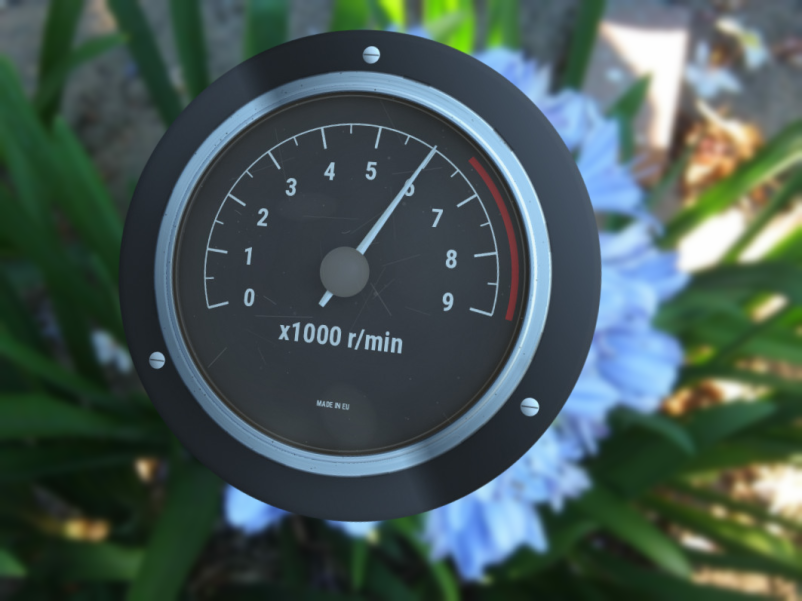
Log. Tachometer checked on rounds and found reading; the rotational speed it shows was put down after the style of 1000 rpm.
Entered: 6000 rpm
